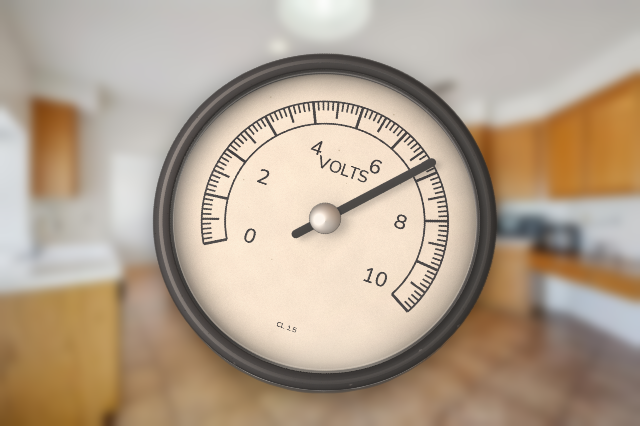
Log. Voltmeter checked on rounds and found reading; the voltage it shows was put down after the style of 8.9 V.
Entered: 6.8 V
